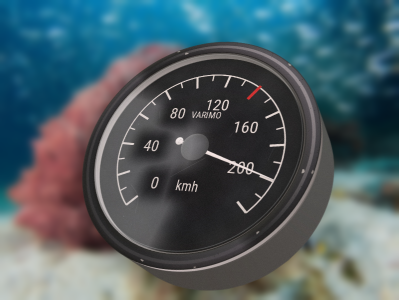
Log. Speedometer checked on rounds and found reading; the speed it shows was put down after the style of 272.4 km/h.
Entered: 200 km/h
